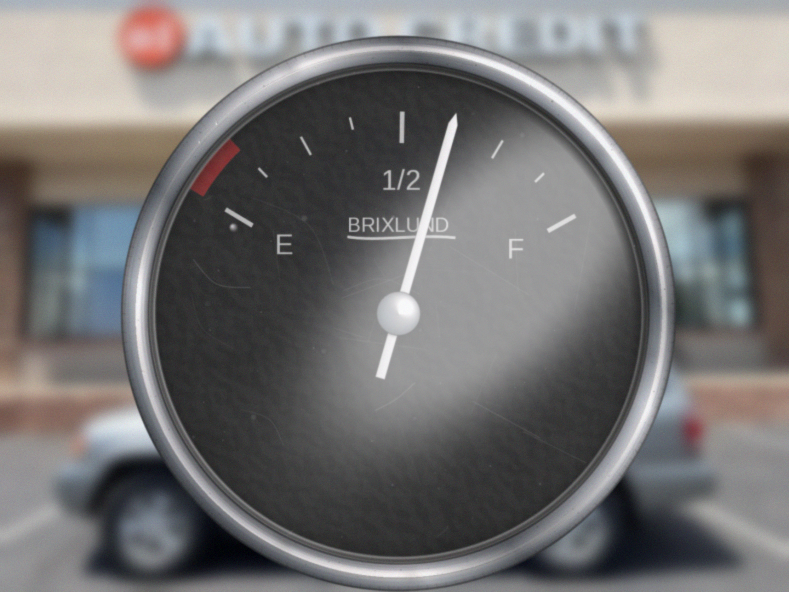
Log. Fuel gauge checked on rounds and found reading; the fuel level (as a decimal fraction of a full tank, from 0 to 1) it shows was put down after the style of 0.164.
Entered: 0.625
